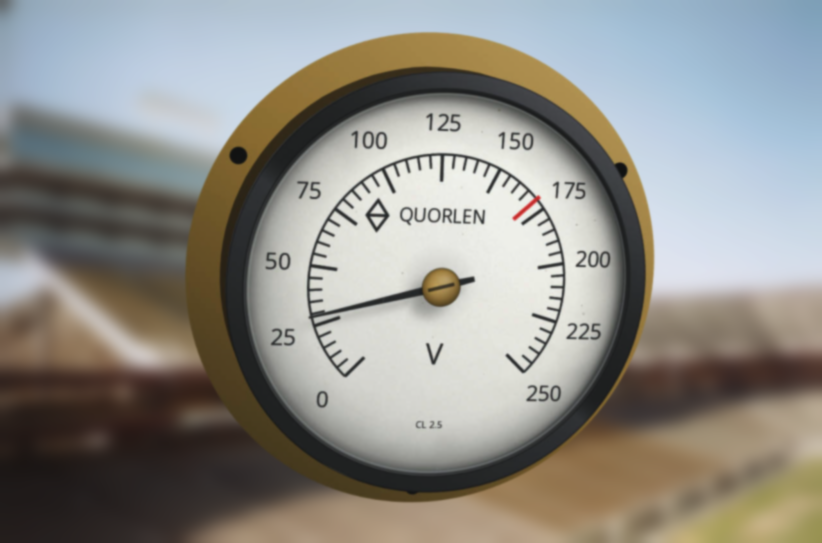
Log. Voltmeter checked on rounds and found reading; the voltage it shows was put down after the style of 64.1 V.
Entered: 30 V
